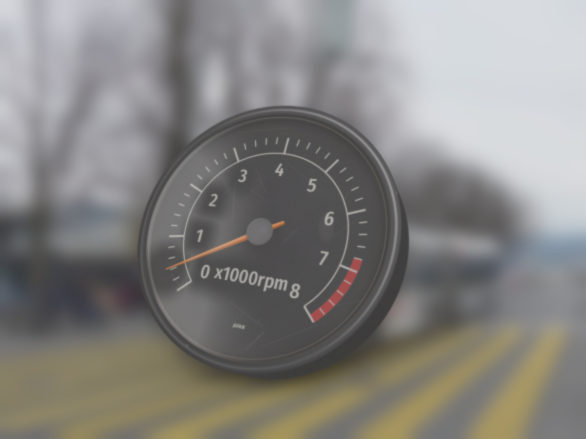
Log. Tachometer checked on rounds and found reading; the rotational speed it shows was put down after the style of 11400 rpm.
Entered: 400 rpm
